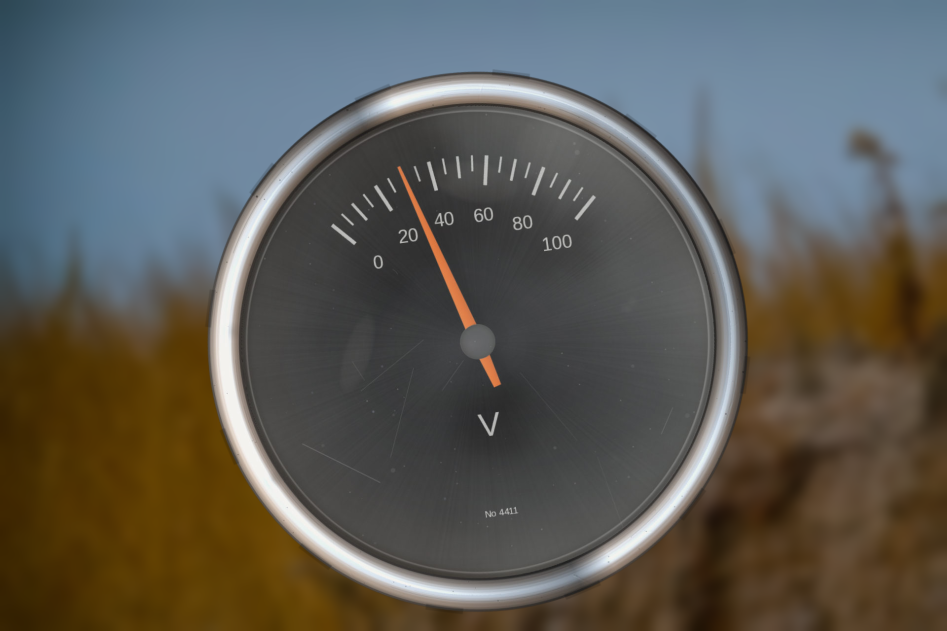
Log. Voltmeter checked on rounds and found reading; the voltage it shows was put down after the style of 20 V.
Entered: 30 V
